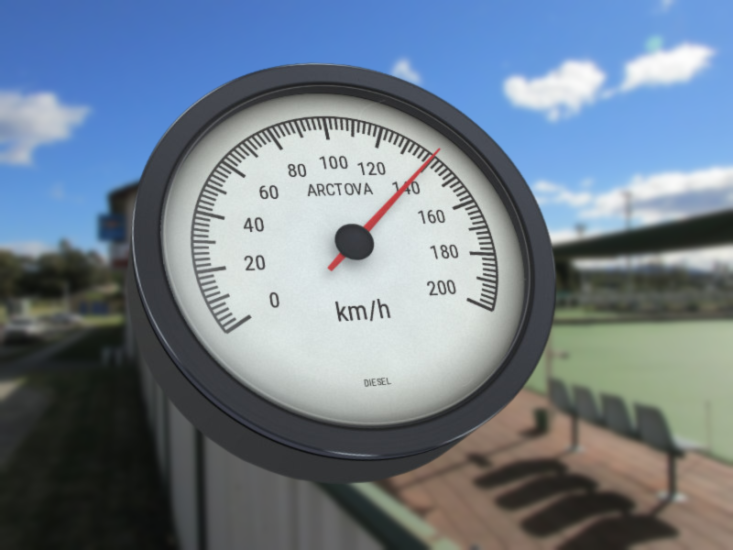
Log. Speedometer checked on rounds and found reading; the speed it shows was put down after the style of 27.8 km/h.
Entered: 140 km/h
